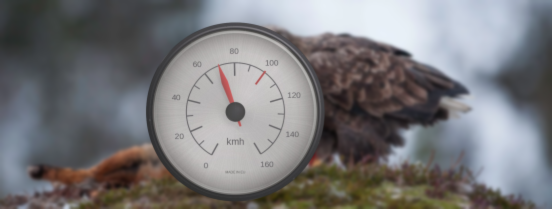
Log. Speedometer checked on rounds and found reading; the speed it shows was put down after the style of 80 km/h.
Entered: 70 km/h
